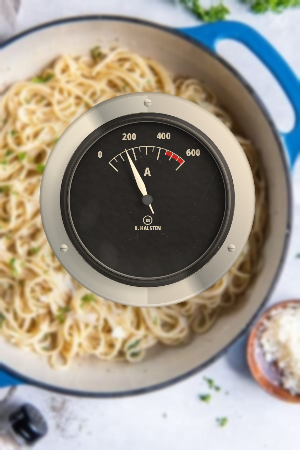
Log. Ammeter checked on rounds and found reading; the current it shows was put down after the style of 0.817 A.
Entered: 150 A
